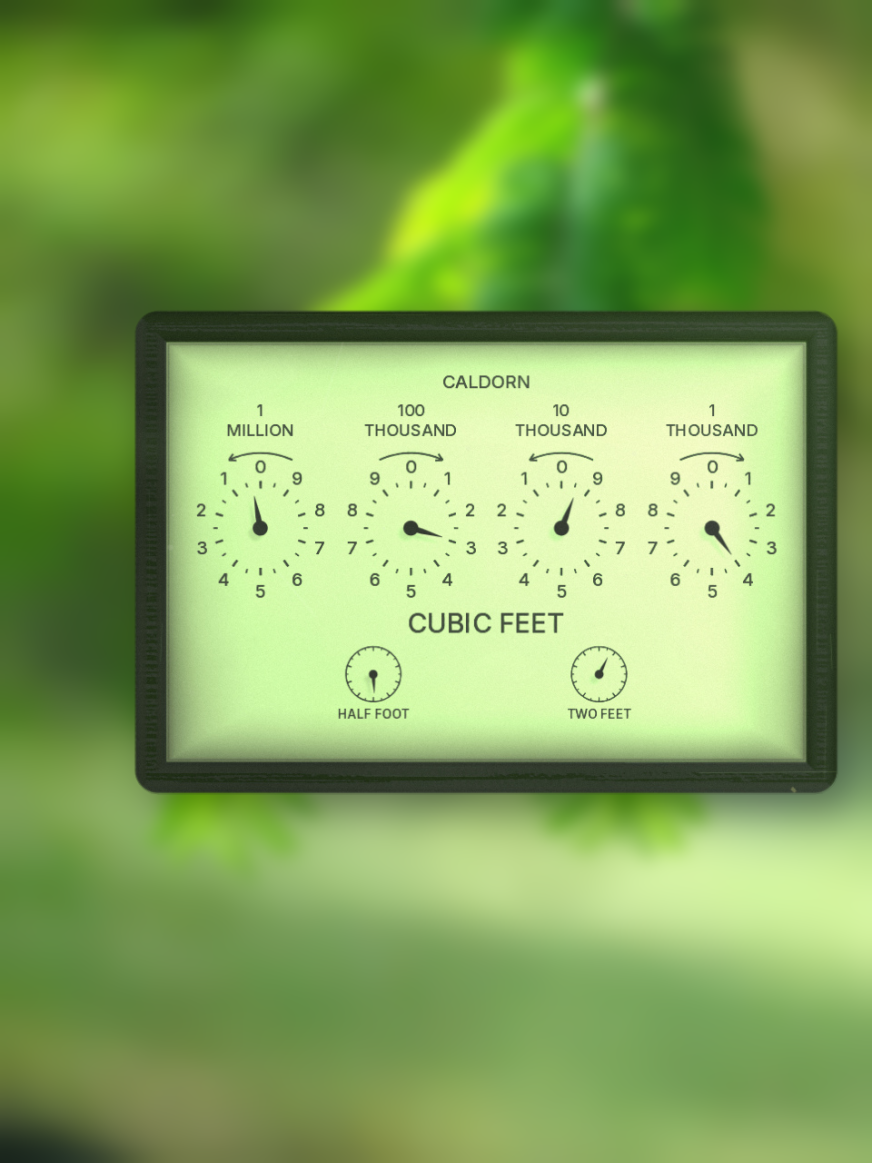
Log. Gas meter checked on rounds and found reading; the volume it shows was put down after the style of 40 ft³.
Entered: 29400 ft³
